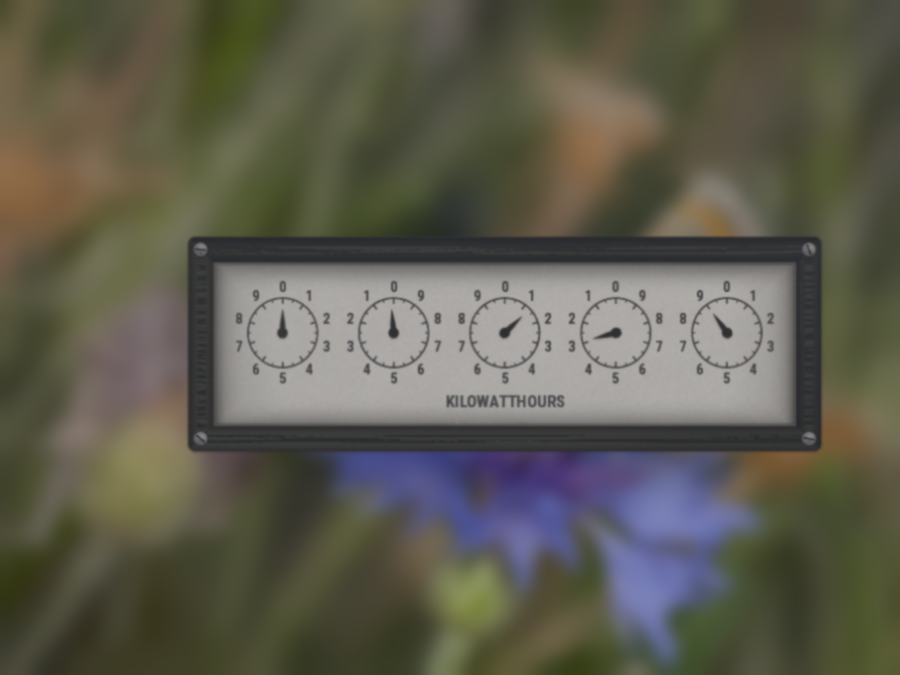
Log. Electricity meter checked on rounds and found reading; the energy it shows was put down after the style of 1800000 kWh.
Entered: 129 kWh
